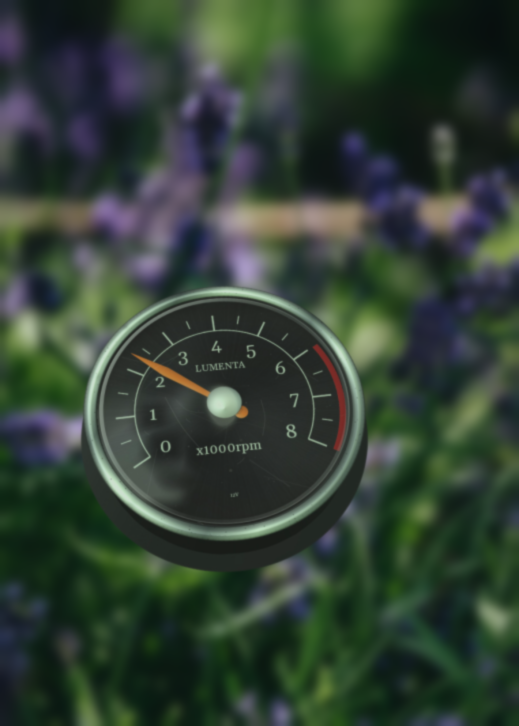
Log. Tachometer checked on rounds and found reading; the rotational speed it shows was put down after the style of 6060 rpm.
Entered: 2250 rpm
